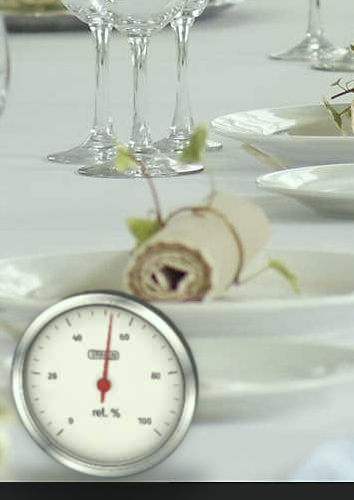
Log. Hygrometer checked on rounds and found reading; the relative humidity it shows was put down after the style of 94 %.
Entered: 54 %
